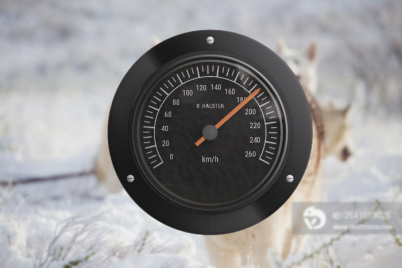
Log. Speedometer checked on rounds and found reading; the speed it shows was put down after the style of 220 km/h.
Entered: 185 km/h
